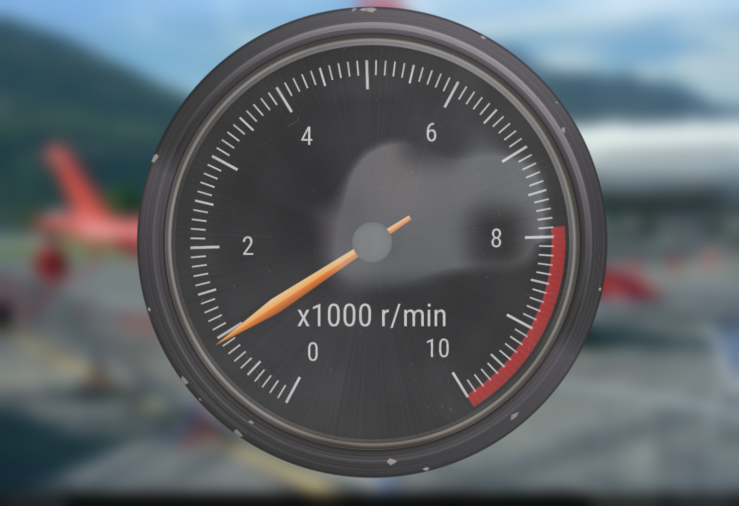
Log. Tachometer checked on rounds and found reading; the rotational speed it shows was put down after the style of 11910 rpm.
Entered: 950 rpm
